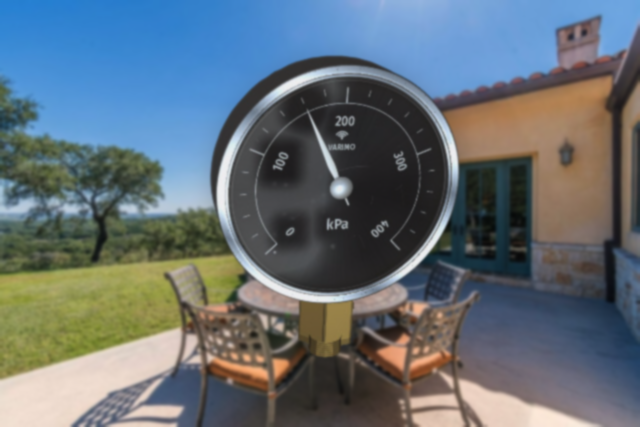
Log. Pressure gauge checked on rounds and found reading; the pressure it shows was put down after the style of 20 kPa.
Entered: 160 kPa
